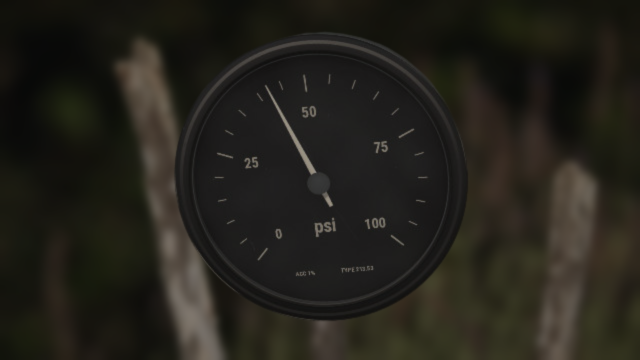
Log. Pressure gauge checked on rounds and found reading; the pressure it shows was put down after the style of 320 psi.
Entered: 42.5 psi
